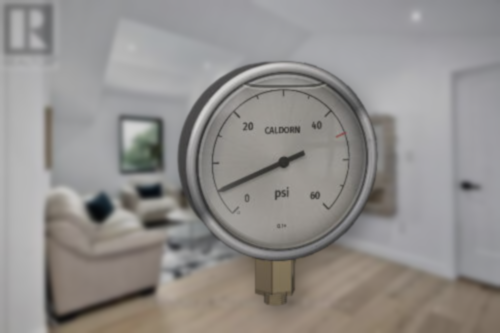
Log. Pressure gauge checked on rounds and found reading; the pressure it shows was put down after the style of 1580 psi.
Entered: 5 psi
